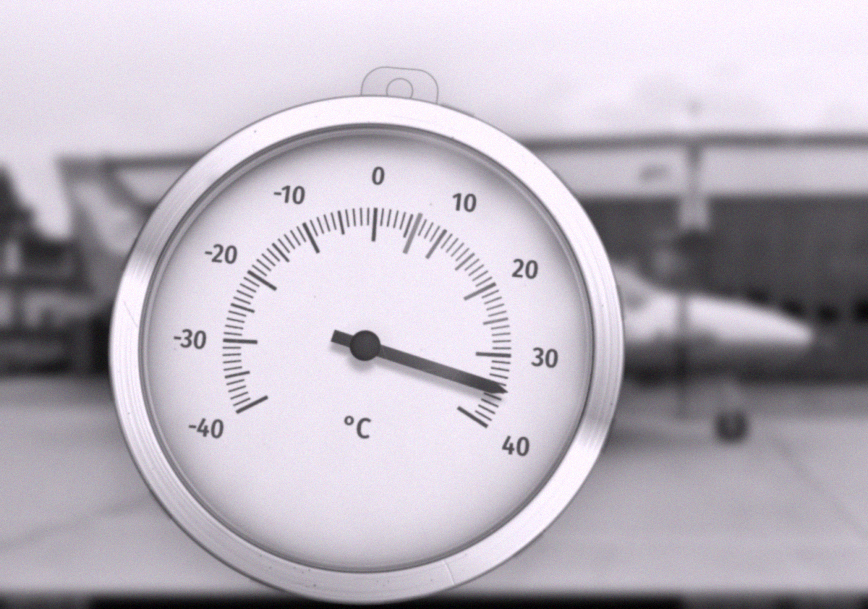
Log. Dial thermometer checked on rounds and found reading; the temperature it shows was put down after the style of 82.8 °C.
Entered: 35 °C
